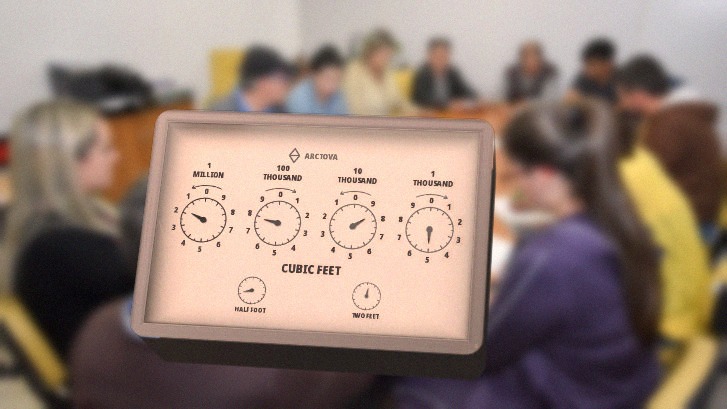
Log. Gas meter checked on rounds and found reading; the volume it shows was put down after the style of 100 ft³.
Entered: 178500 ft³
